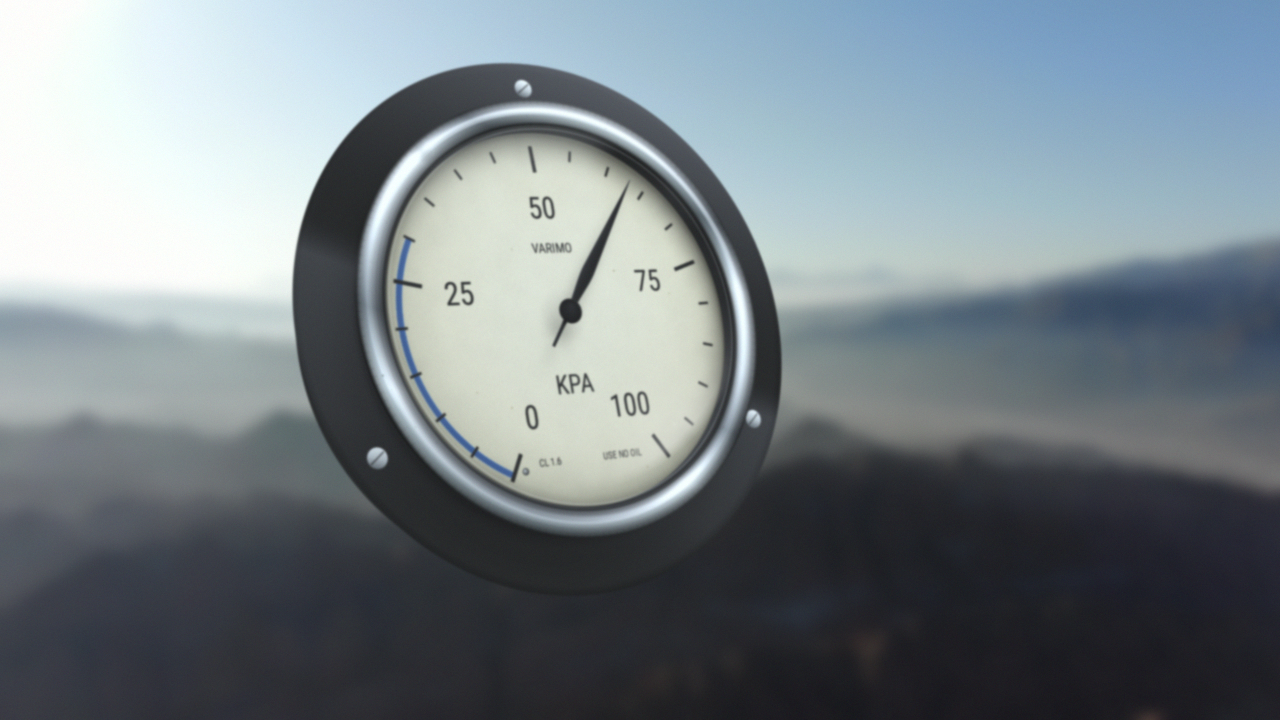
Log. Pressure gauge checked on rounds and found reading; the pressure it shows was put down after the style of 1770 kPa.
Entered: 62.5 kPa
